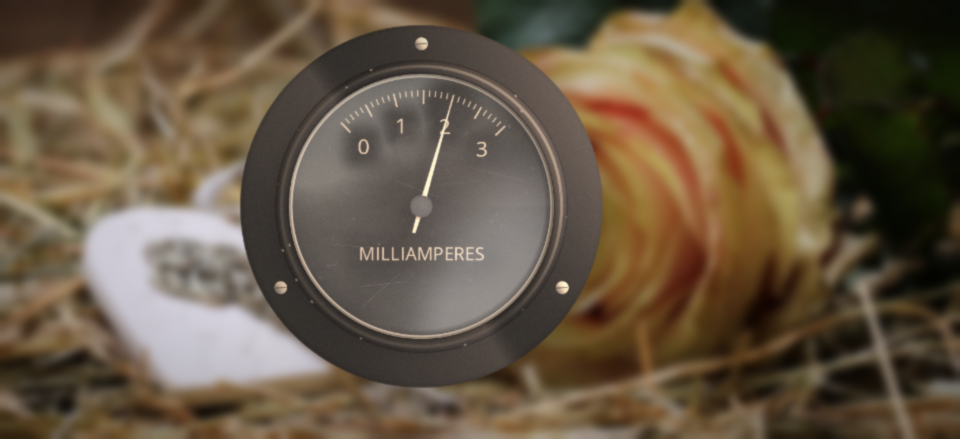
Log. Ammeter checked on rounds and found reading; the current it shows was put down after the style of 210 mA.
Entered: 2 mA
